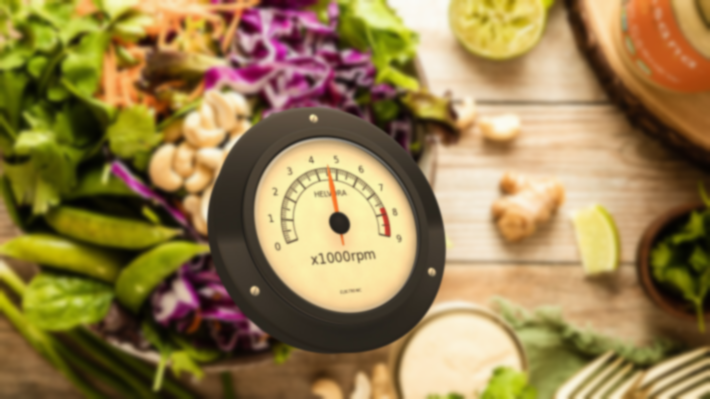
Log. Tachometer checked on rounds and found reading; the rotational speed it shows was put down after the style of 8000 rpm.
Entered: 4500 rpm
